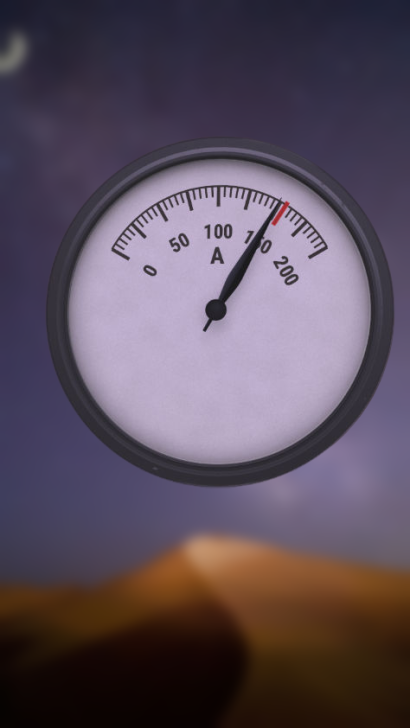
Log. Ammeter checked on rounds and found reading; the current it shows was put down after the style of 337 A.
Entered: 150 A
